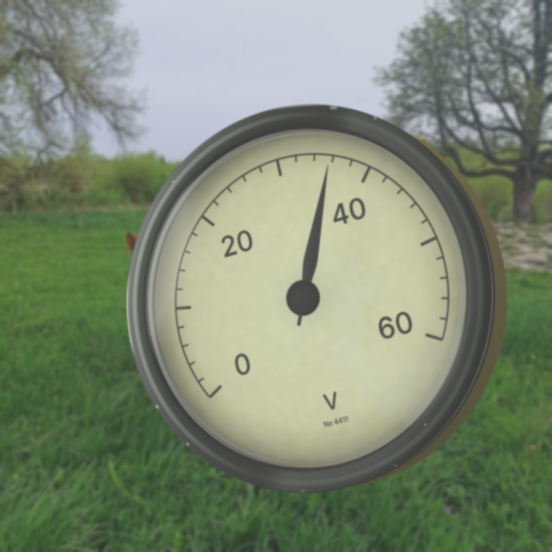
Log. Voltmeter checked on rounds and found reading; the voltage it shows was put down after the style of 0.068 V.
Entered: 36 V
